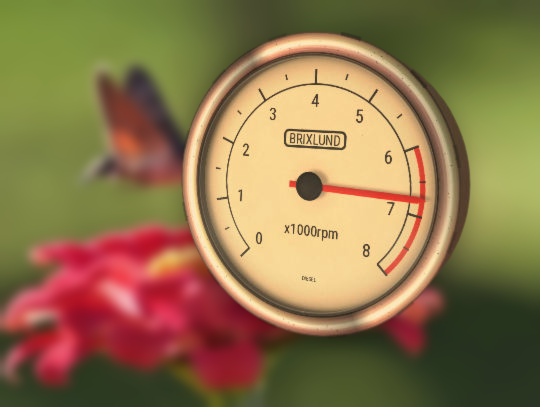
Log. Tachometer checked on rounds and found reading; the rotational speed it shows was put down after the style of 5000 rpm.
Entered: 6750 rpm
